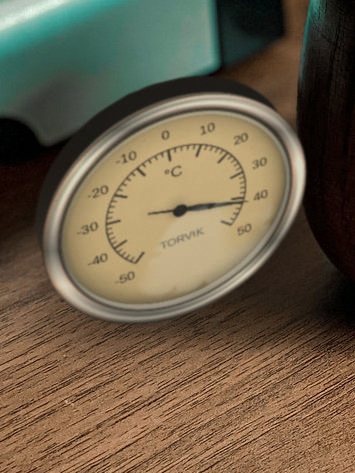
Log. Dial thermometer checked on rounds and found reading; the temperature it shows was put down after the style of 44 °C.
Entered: 40 °C
